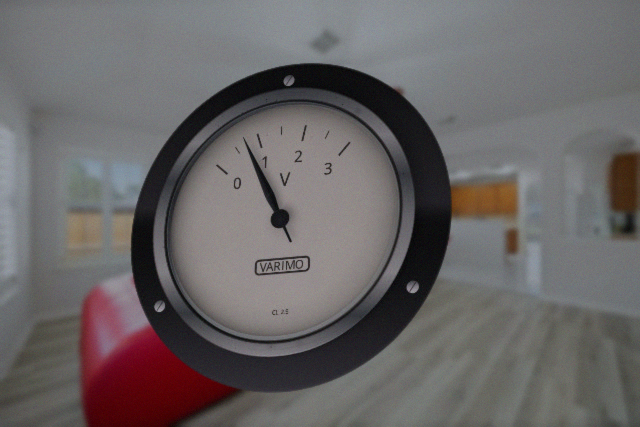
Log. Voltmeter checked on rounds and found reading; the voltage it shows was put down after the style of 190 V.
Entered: 0.75 V
